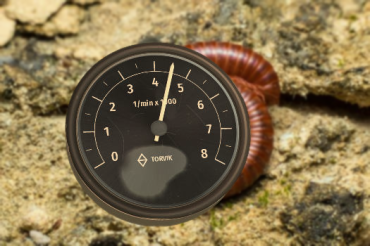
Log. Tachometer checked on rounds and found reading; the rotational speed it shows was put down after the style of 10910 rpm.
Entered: 4500 rpm
